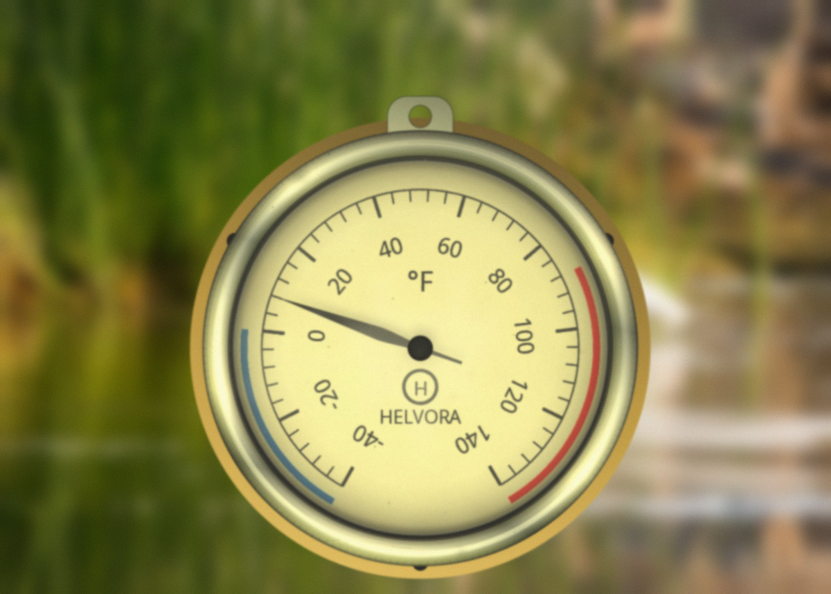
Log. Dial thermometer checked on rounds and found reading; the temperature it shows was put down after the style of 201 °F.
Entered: 8 °F
